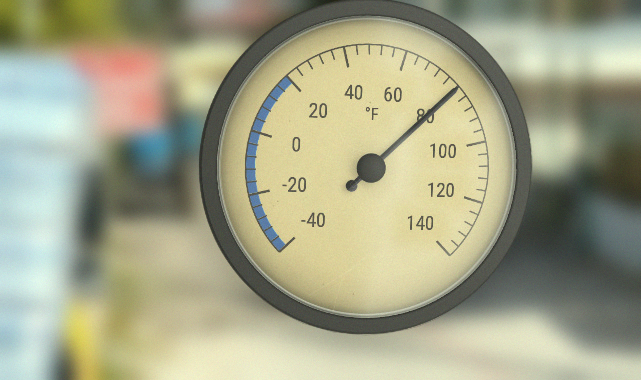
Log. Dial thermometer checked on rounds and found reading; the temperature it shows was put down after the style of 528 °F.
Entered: 80 °F
